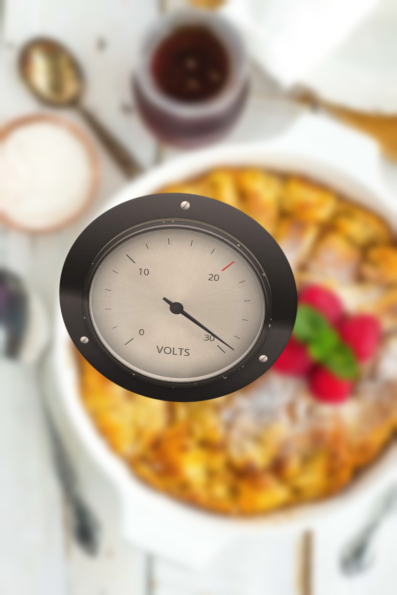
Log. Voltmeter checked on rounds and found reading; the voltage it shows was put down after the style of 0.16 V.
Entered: 29 V
